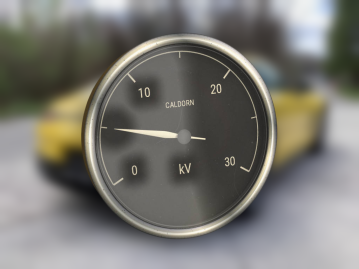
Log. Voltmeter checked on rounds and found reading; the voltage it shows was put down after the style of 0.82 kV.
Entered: 5 kV
